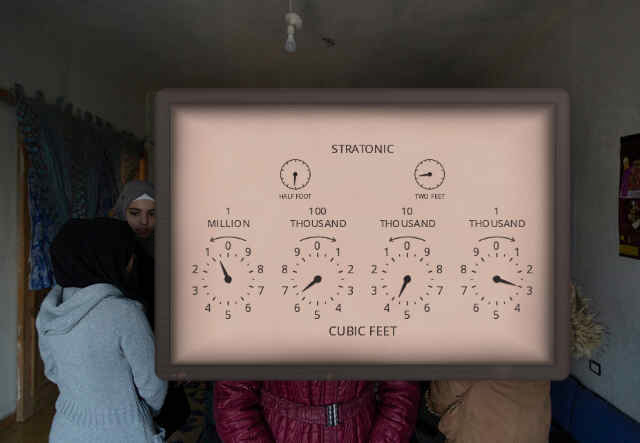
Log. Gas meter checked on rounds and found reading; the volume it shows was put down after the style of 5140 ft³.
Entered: 64300 ft³
